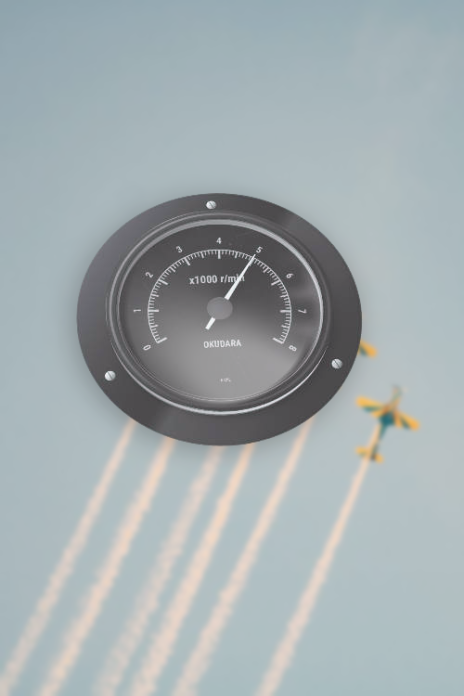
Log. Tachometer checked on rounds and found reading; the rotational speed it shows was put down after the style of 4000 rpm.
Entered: 5000 rpm
